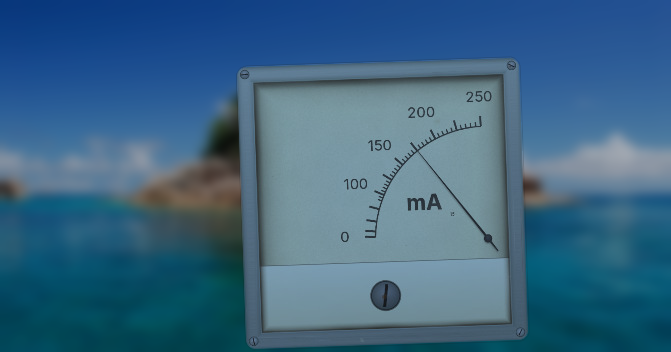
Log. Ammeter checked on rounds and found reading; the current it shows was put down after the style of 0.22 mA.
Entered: 175 mA
